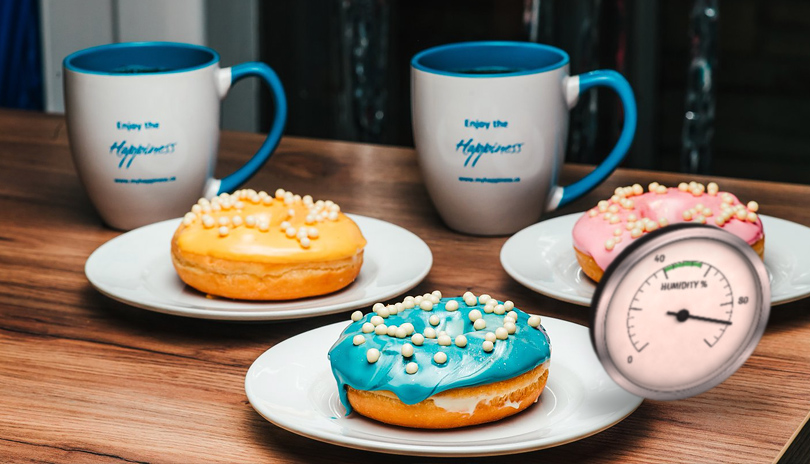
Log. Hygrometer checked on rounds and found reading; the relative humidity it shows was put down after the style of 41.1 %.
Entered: 88 %
